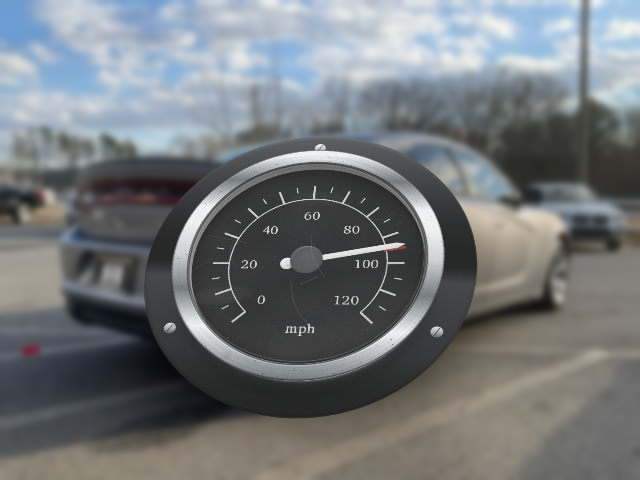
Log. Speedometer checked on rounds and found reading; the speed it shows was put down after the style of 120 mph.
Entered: 95 mph
